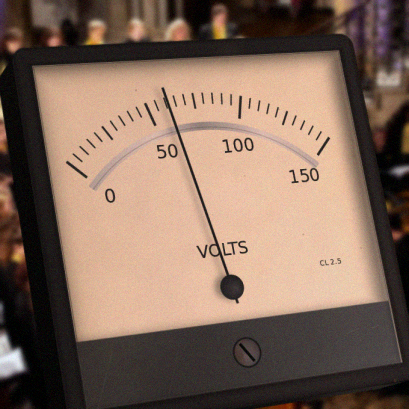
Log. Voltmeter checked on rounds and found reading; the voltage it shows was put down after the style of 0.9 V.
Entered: 60 V
